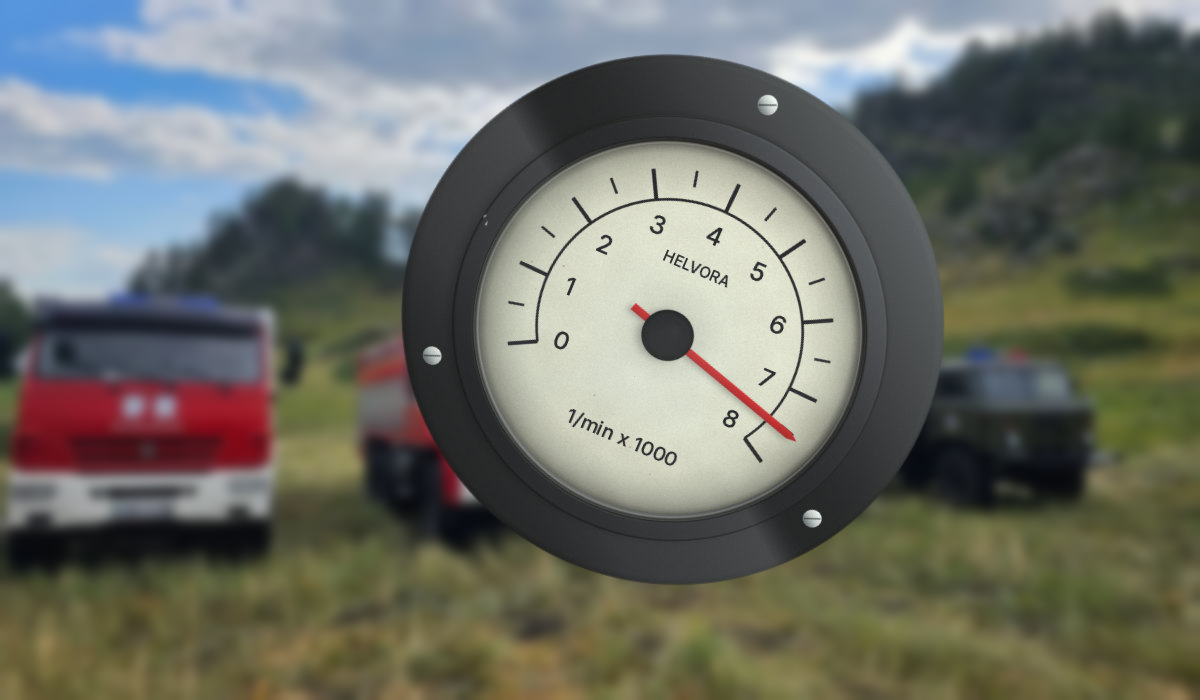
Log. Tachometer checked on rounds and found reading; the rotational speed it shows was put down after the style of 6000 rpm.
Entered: 7500 rpm
